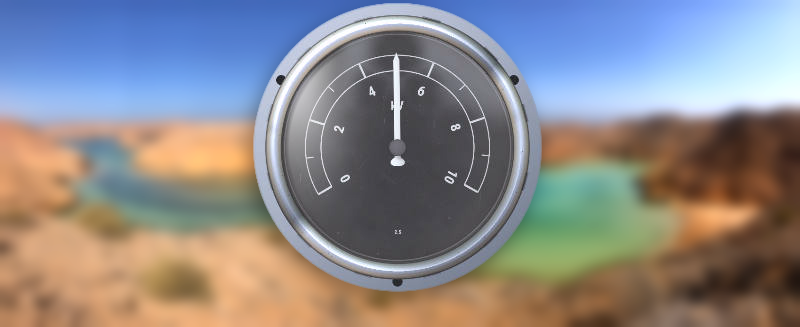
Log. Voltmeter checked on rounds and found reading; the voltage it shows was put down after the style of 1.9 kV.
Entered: 5 kV
